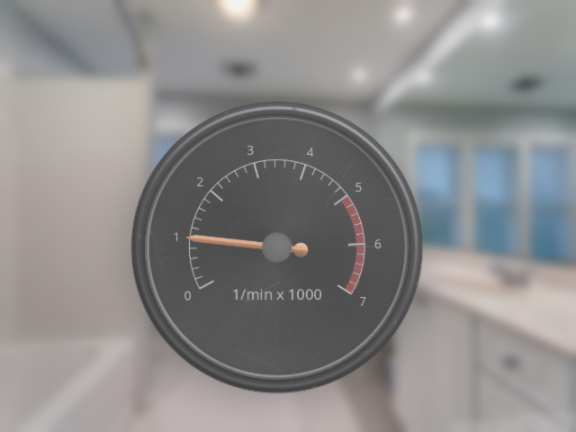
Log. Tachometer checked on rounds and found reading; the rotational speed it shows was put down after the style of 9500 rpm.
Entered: 1000 rpm
